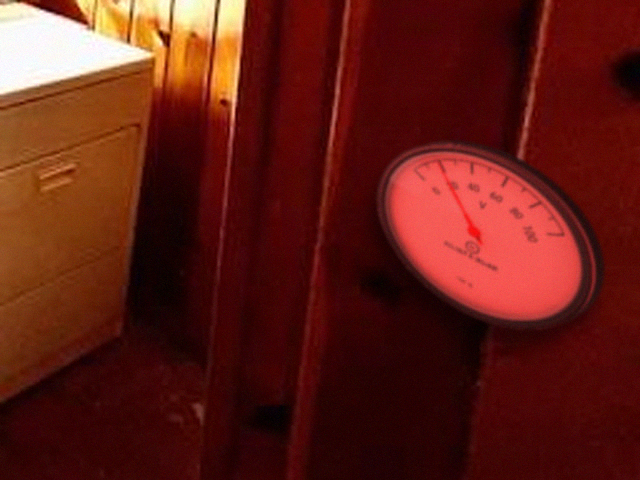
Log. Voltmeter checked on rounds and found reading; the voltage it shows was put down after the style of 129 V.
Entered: 20 V
